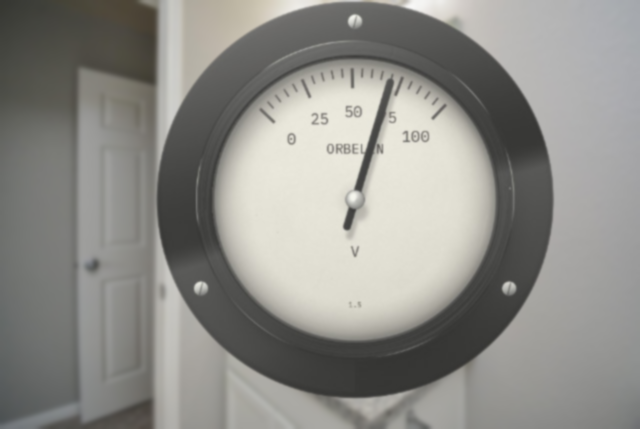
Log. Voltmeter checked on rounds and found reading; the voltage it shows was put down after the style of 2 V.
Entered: 70 V
